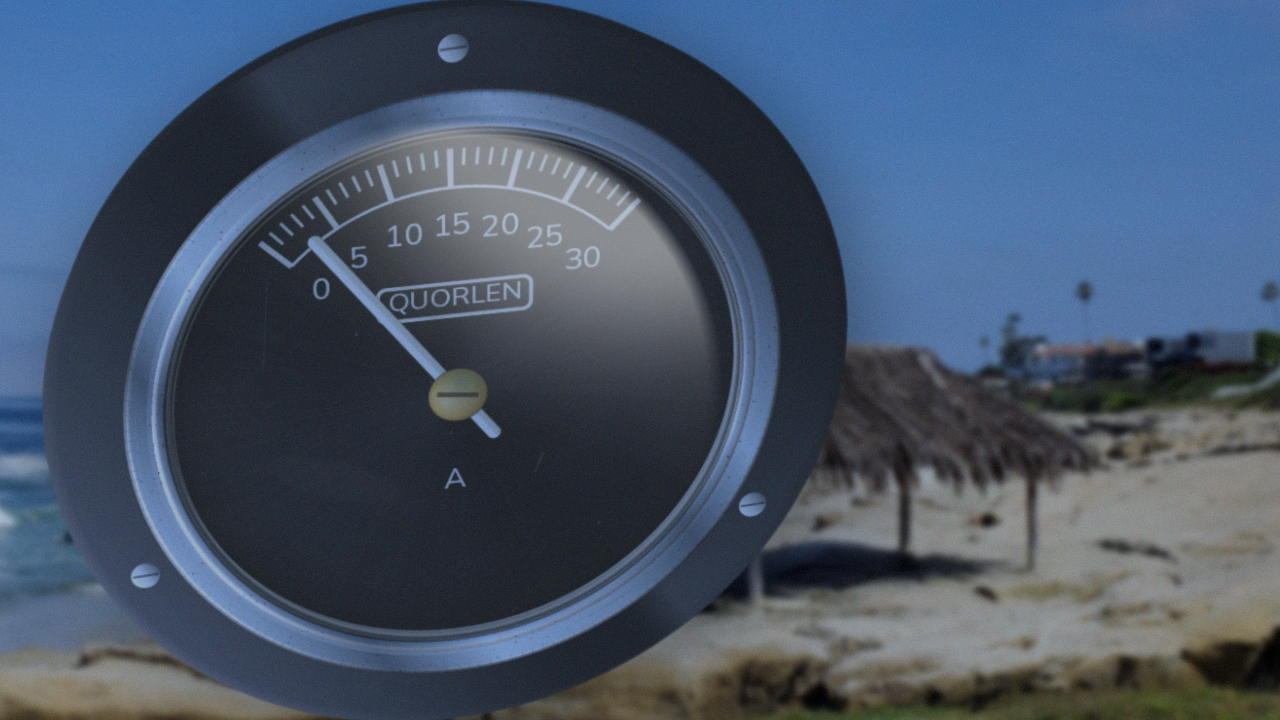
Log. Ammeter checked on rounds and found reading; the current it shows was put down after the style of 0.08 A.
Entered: 3 A
